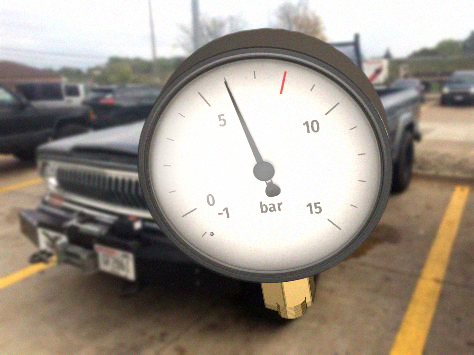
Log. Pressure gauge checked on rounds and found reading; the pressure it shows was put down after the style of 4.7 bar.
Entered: 6 bar
